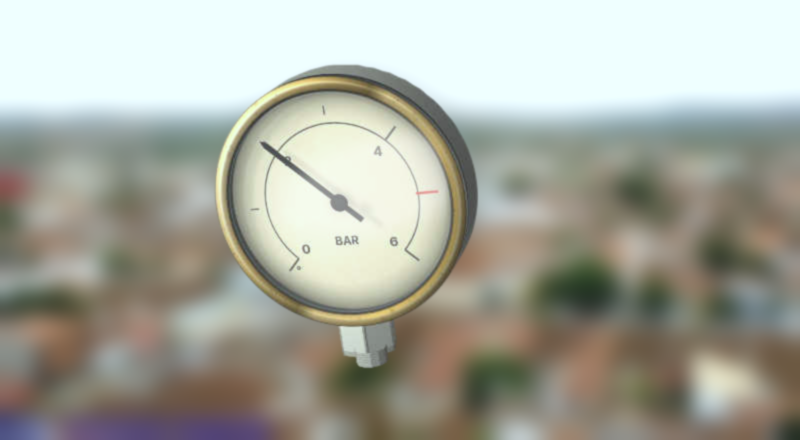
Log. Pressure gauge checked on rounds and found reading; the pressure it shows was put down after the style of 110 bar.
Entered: 2 bar
